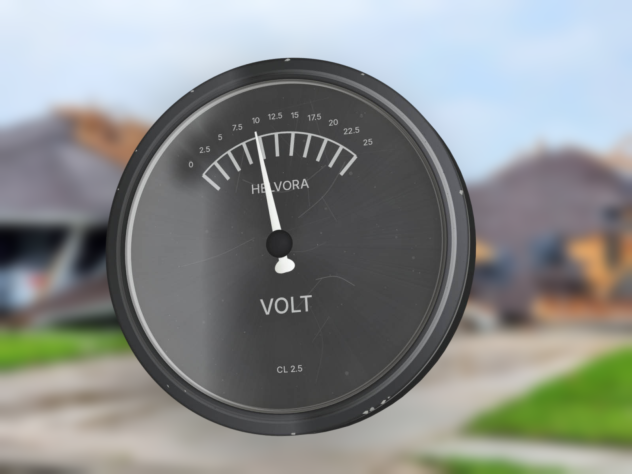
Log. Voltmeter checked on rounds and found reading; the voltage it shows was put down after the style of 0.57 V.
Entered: 10 V
